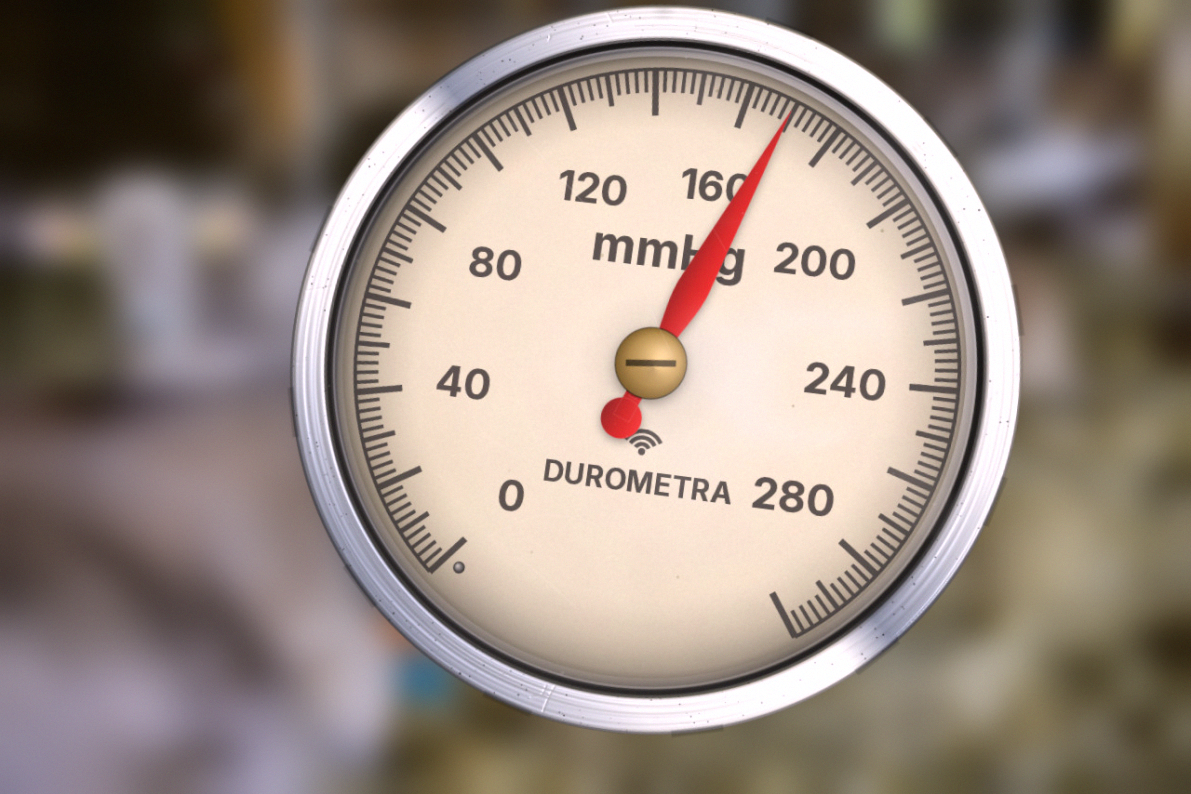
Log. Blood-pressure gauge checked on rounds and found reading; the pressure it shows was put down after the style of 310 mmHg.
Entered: 170 mmHg
